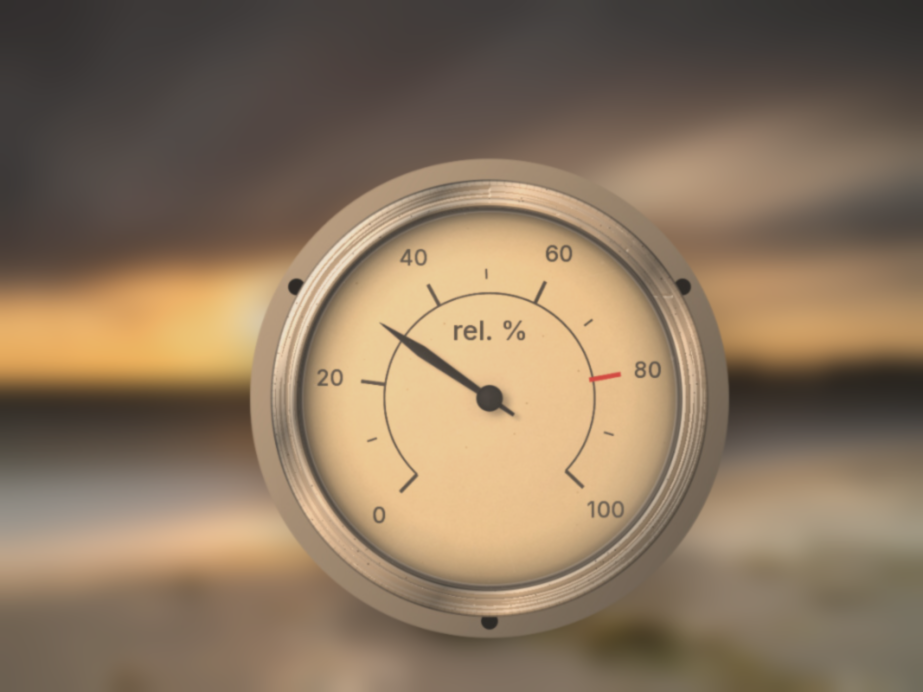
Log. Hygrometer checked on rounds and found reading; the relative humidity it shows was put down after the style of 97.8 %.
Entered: 30 %
